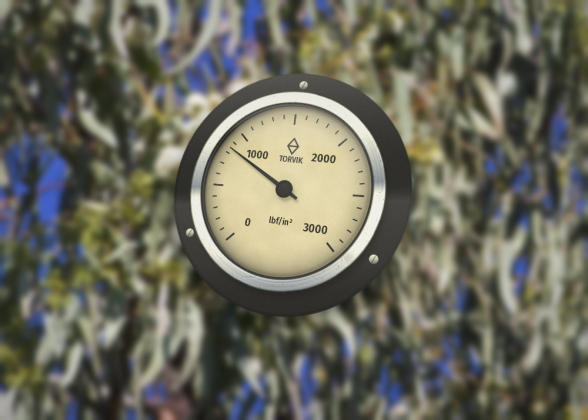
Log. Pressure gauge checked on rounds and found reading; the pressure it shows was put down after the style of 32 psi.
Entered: 850 psi
